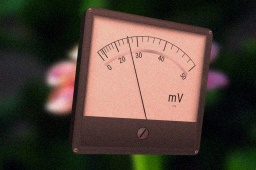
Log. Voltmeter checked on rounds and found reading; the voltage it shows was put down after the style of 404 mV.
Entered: 26 mV
